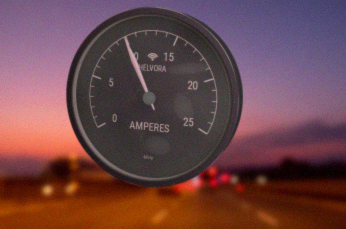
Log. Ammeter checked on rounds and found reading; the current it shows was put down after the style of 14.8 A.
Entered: 10 A
